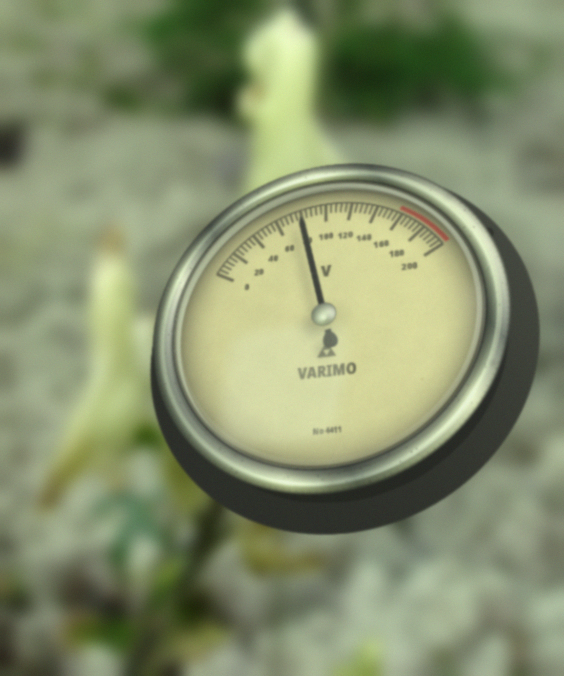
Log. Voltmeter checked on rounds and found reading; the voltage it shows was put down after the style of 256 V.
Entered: 80 V
